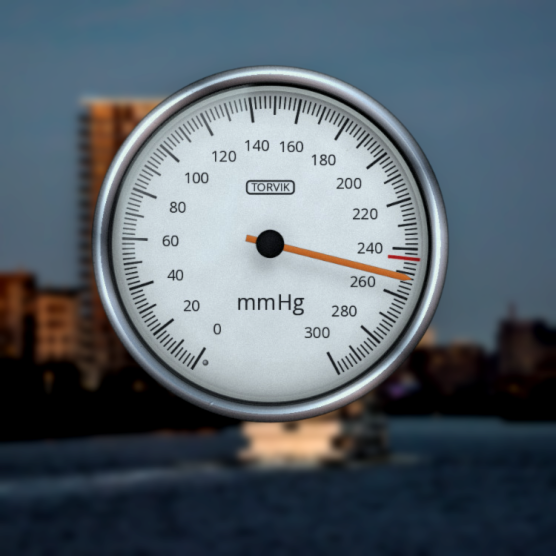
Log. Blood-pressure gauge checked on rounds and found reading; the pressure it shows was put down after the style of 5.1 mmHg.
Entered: 252 mmHg
